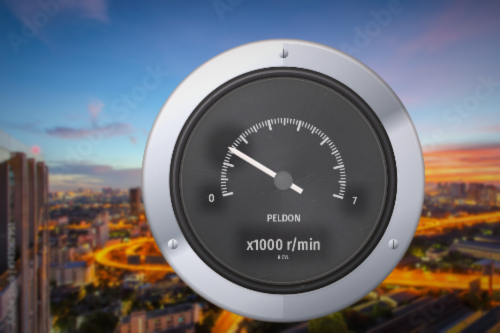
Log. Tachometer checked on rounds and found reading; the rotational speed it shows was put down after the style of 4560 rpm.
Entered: 1500 rpm
